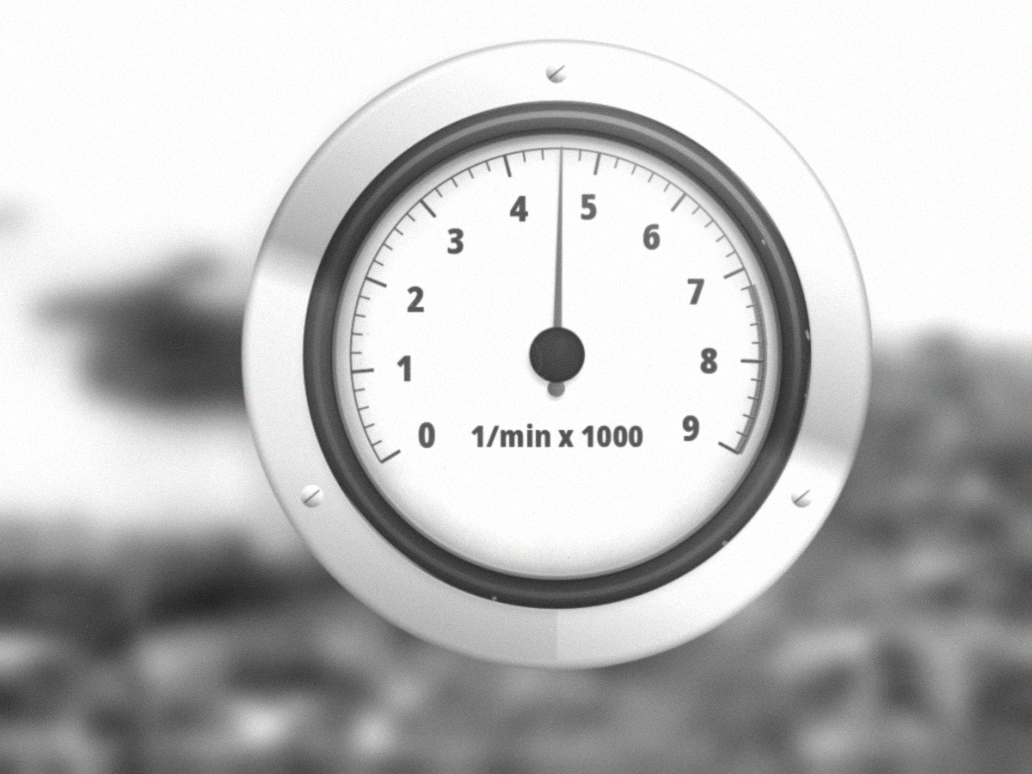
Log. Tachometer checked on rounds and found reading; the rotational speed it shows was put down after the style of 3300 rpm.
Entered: 4600 rpm
